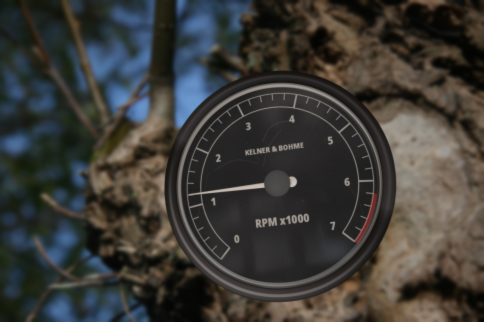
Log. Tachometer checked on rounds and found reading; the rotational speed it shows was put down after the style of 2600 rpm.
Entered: 1200 rpm
